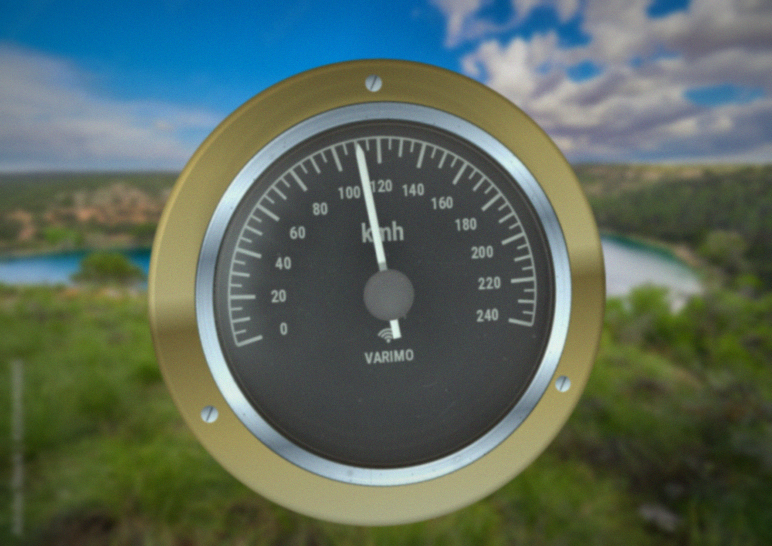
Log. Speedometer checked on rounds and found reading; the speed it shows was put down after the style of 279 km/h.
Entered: 110 km/h
